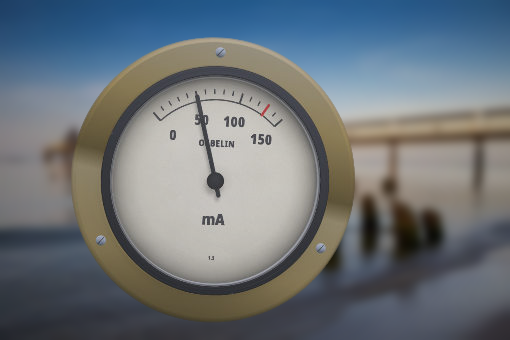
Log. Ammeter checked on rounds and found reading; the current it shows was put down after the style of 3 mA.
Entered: 50 mA
